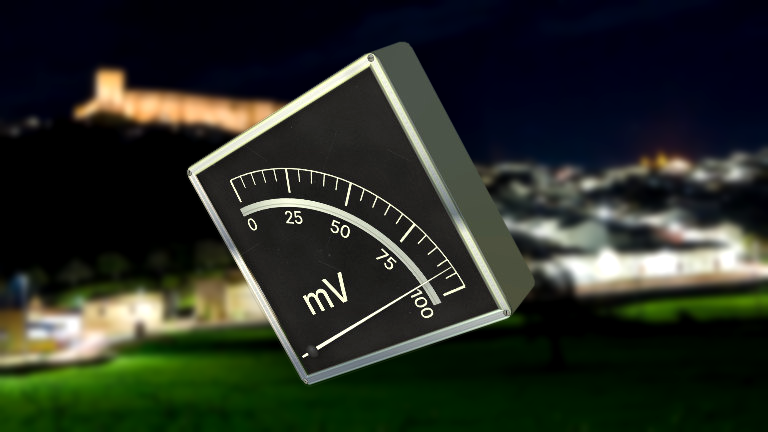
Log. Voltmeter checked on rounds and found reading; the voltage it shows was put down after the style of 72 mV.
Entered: 92.5 mV
